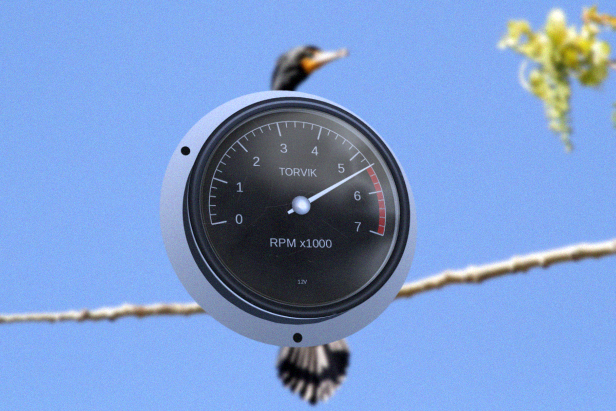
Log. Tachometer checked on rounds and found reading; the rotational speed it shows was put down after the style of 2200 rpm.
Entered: 5400 rpm
